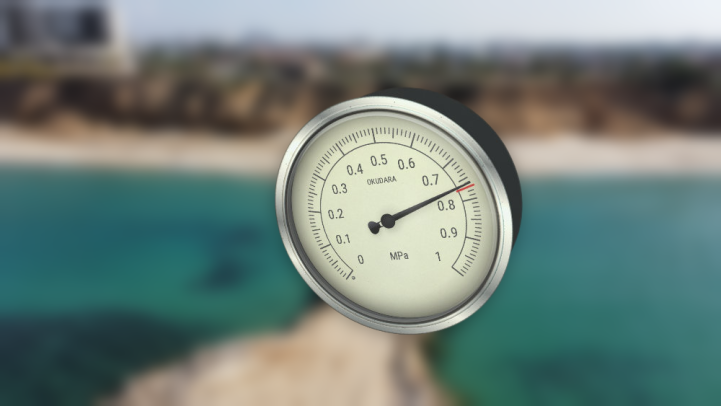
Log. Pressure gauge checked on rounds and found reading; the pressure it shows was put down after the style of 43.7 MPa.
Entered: 0.76 MPa
